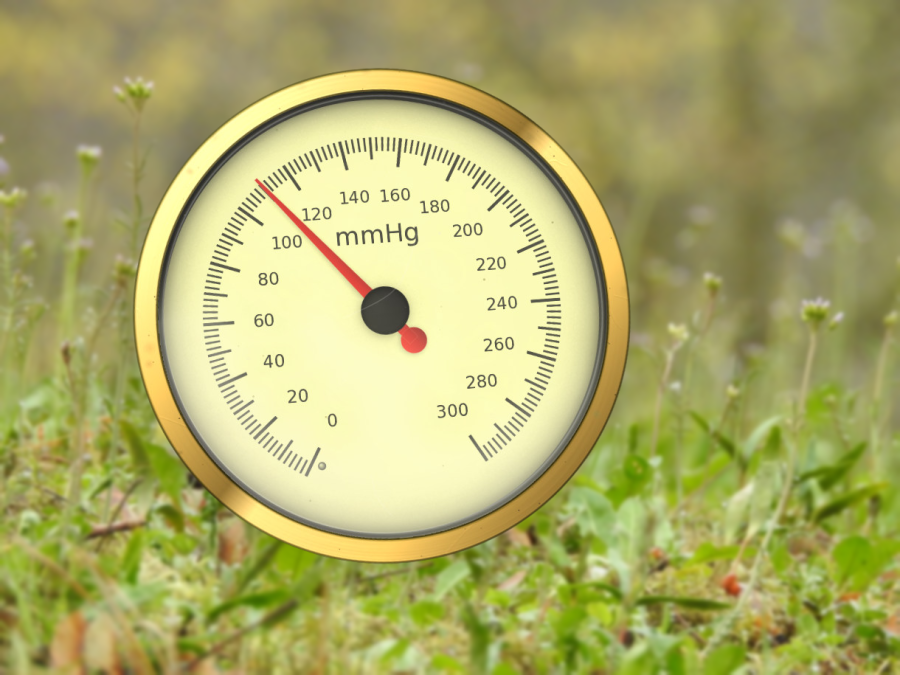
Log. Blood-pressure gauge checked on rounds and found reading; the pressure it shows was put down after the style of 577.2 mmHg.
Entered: 110 mmHg
